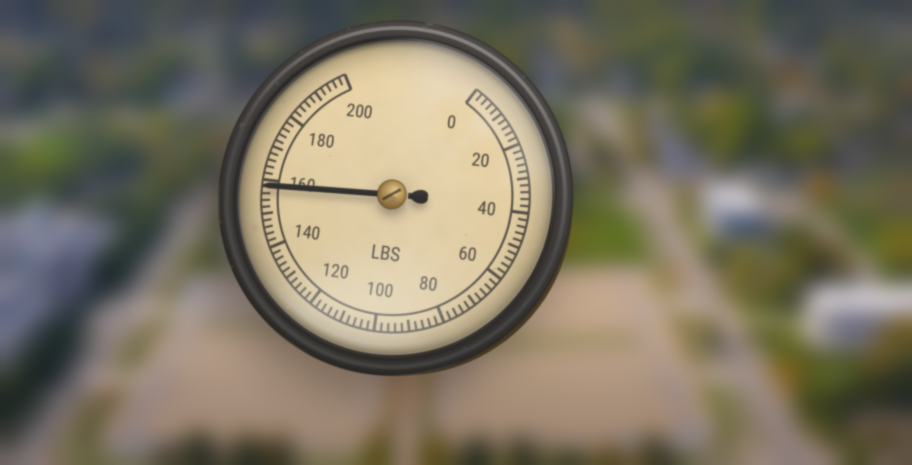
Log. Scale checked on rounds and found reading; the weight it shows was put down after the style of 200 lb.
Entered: 158 lb
